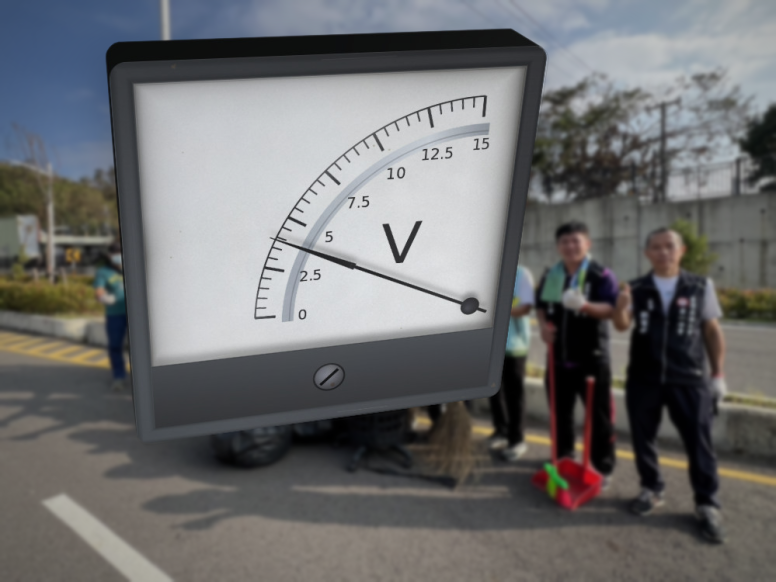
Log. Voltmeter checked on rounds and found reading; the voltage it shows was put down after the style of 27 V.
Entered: 4 V
